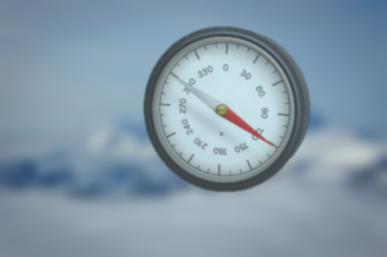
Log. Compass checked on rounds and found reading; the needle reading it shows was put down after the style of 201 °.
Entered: 120 °
